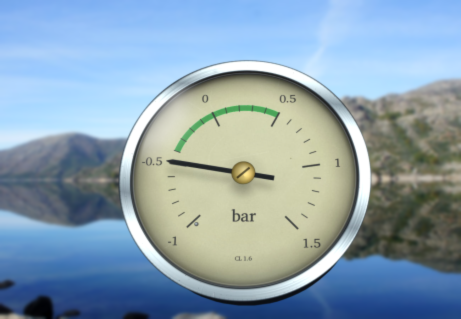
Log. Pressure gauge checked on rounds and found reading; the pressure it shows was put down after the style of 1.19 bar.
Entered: -0.5 bar
